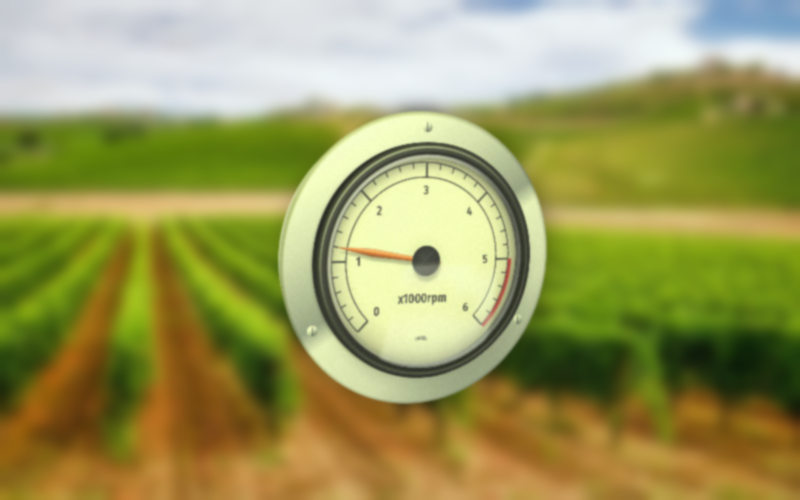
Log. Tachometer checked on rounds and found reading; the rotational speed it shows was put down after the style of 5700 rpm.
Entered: 1200 rpm
